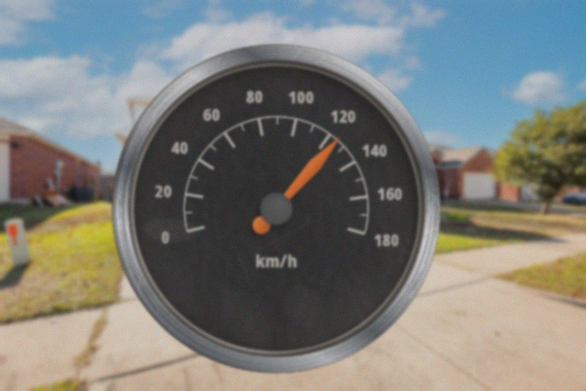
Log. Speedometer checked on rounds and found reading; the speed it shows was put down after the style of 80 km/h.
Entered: 125 km/h
